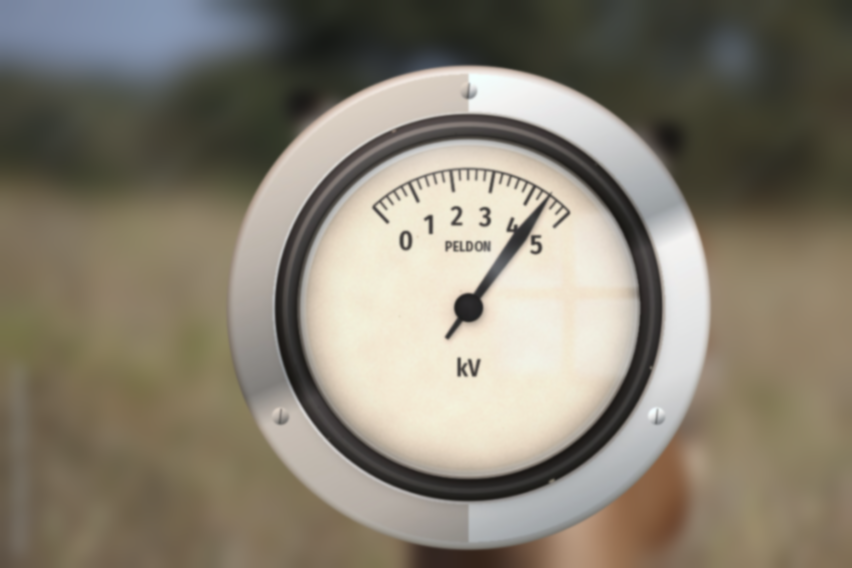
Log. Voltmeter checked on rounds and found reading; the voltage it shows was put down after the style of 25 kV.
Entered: 4.4 kV
